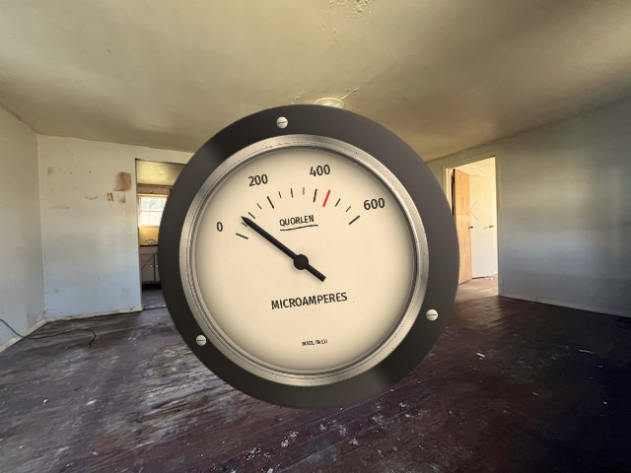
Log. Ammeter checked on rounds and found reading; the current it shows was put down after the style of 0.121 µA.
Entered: 75 µA
